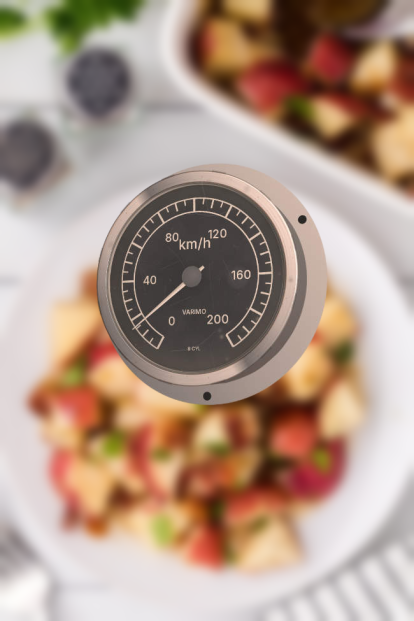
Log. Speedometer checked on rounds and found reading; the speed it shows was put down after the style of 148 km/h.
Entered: 15 km/h
